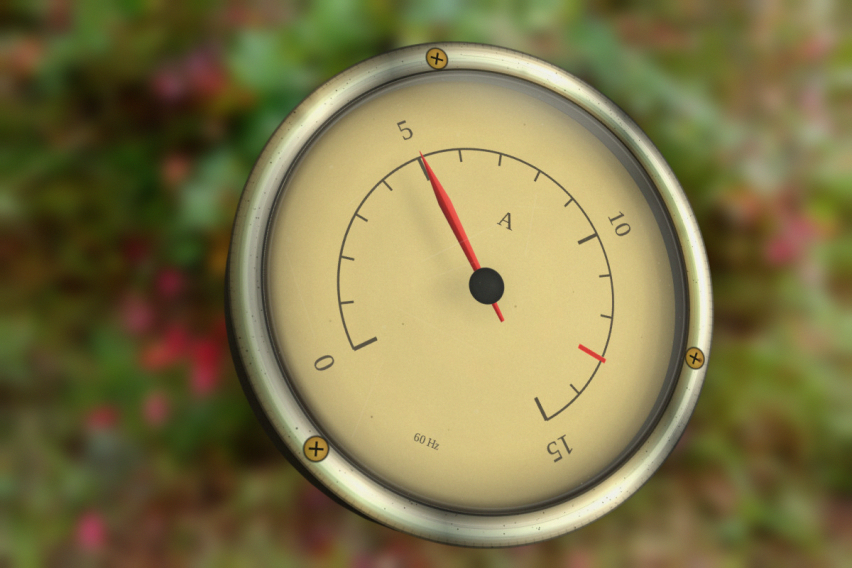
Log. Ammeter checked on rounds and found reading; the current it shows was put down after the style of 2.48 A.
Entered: 5 A
